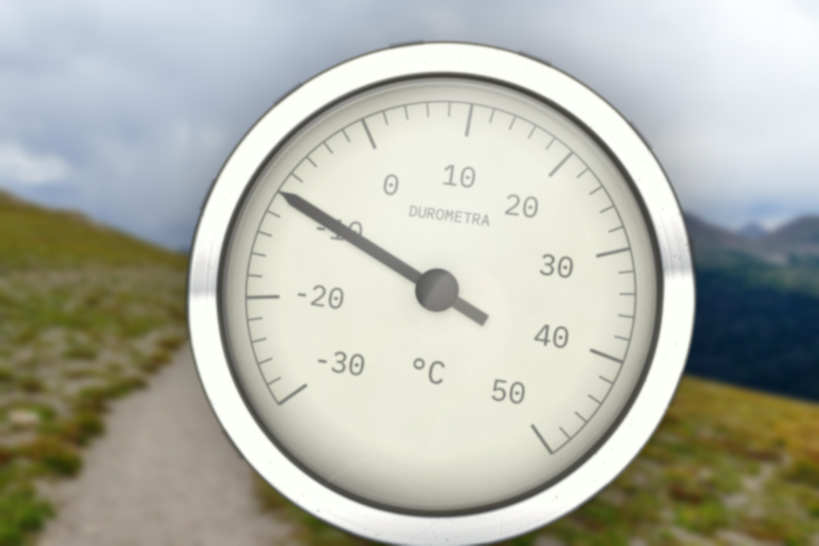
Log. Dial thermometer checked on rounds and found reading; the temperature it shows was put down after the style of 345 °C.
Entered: -10 °C
